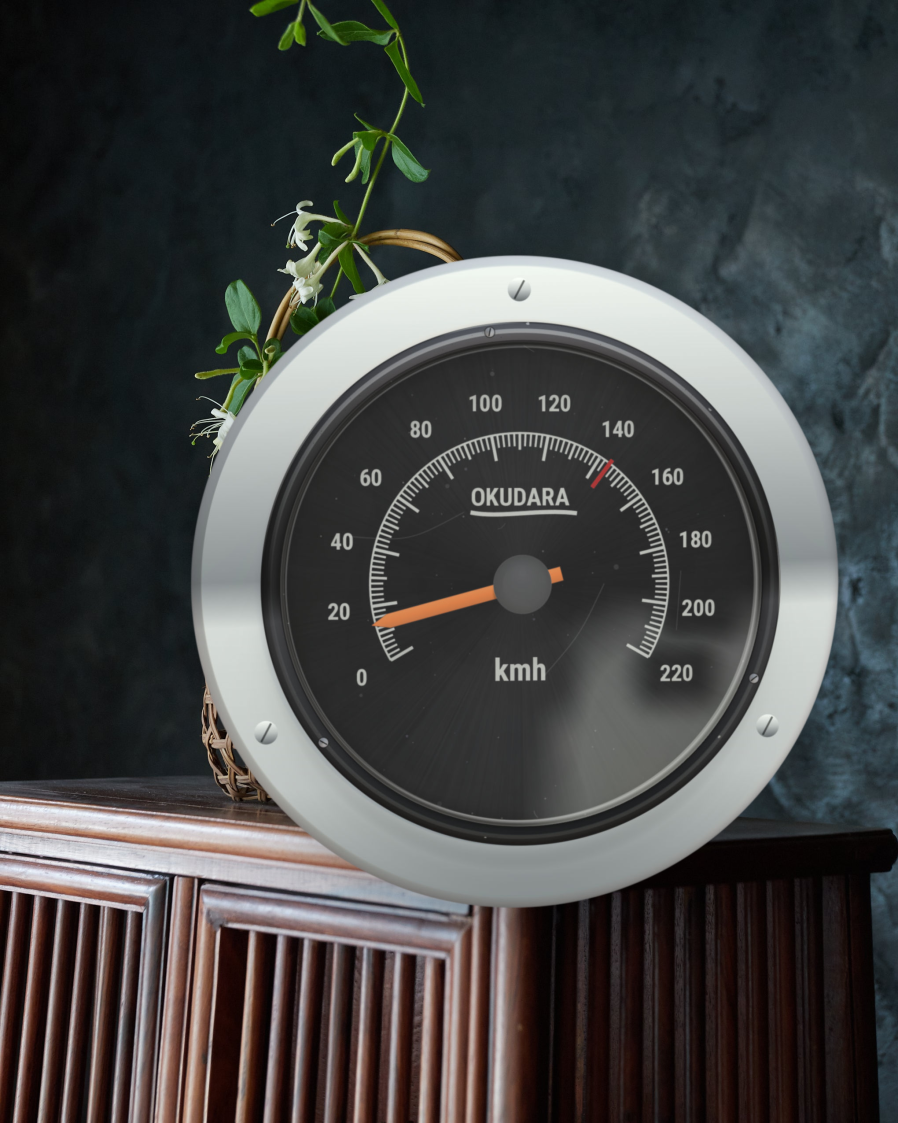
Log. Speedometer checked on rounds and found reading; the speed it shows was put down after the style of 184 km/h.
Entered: 14 km/h
